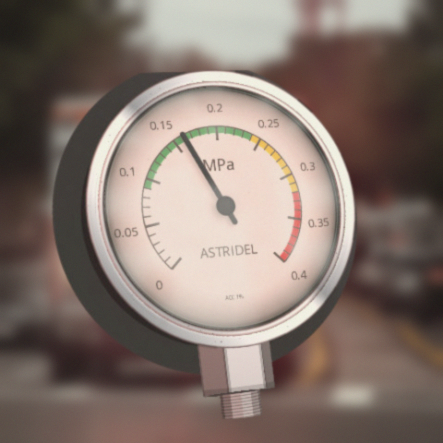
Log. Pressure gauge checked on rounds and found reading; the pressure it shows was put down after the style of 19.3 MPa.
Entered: 0.16 MPa
